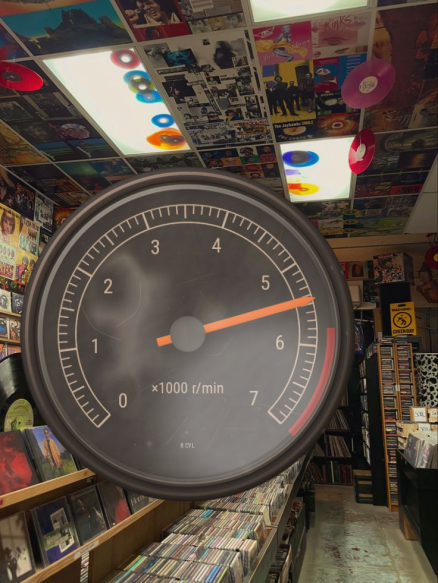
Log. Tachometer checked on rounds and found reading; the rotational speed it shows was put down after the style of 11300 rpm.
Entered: 5450 rpm
